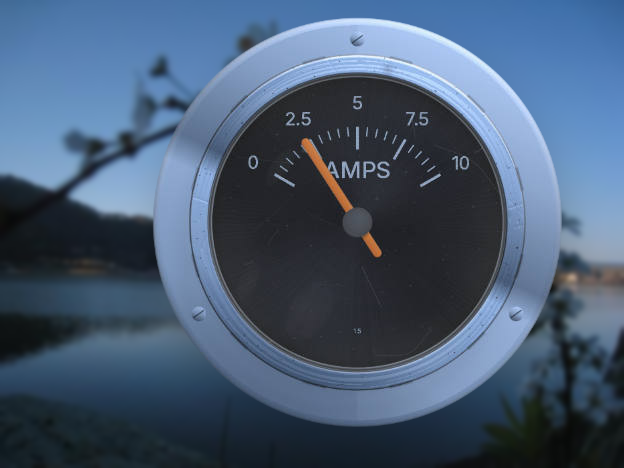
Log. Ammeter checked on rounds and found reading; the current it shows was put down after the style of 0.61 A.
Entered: 2.25 A
